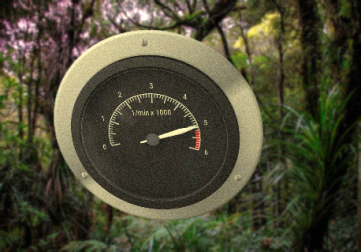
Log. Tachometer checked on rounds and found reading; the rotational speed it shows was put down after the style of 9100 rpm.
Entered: 5000 rpm
